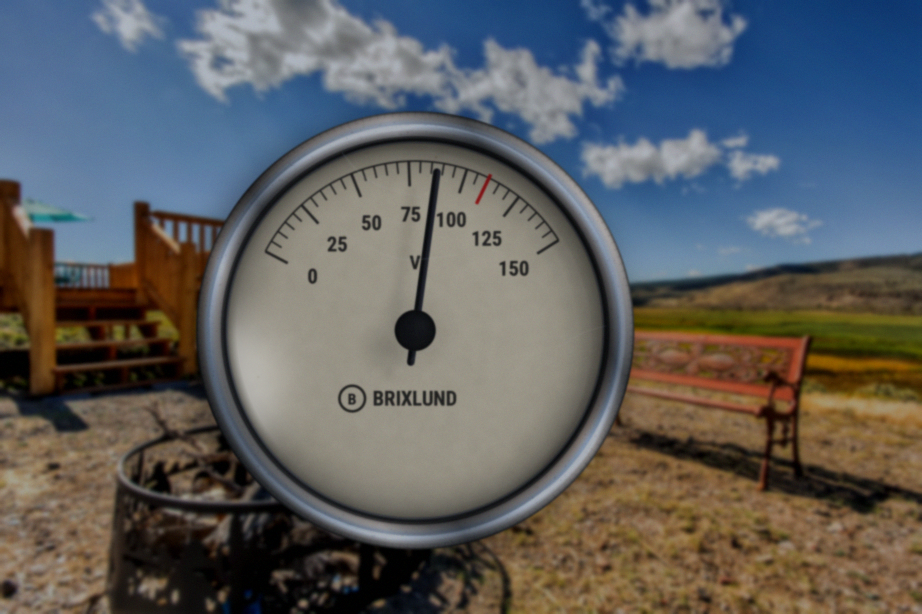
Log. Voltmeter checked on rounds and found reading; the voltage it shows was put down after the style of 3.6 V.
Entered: 87.5 V
